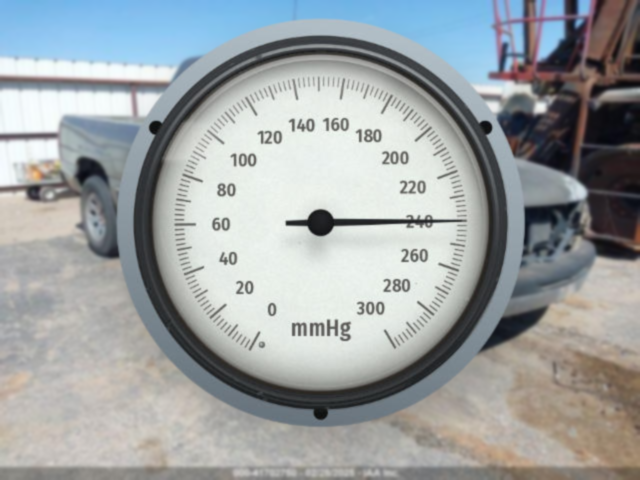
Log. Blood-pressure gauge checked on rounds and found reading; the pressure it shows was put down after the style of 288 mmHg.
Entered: 240 mmHg
